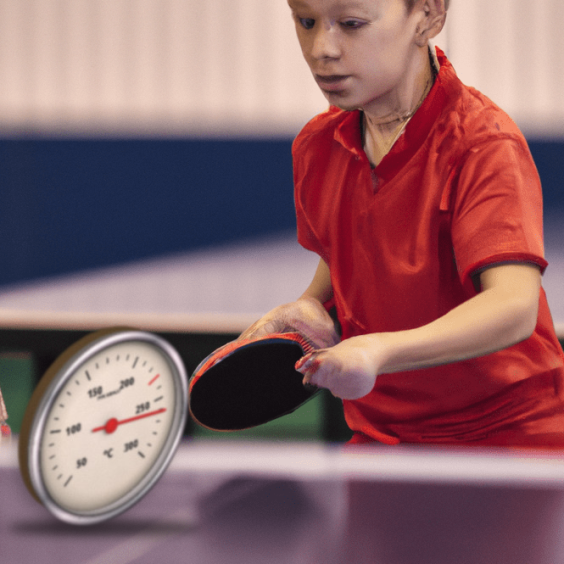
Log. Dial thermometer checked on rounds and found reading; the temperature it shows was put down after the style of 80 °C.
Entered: 260 °C
